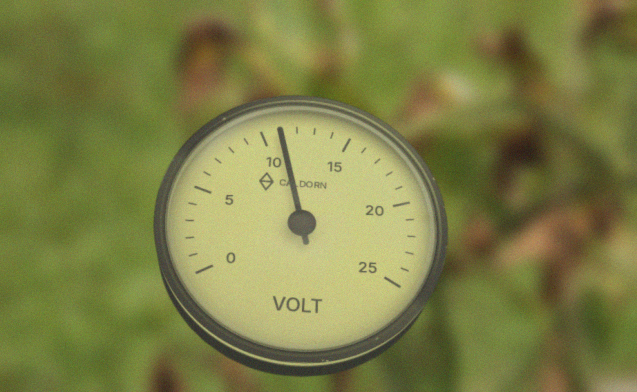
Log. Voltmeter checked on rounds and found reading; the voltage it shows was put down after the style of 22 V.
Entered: 11 V
